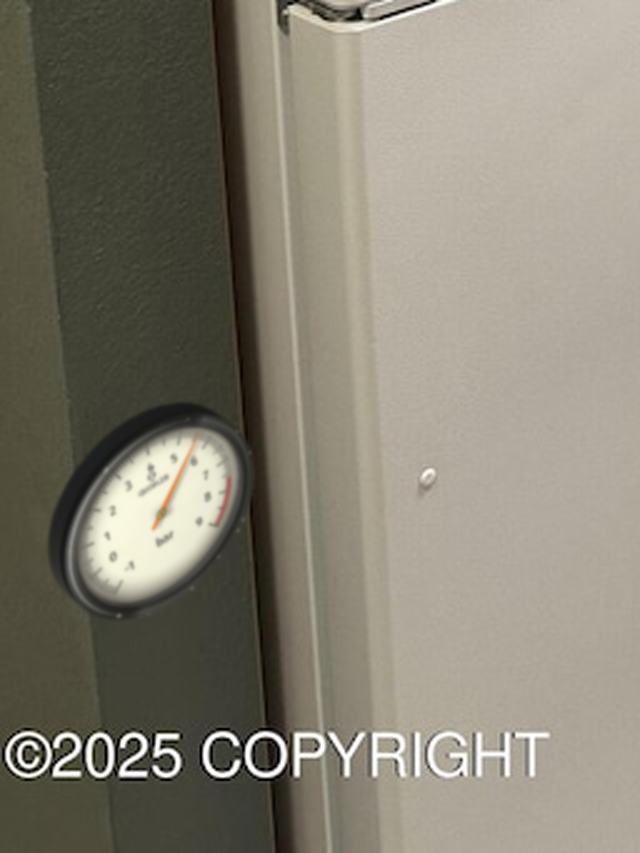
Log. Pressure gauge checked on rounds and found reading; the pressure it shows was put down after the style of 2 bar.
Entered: 5.5 bar
